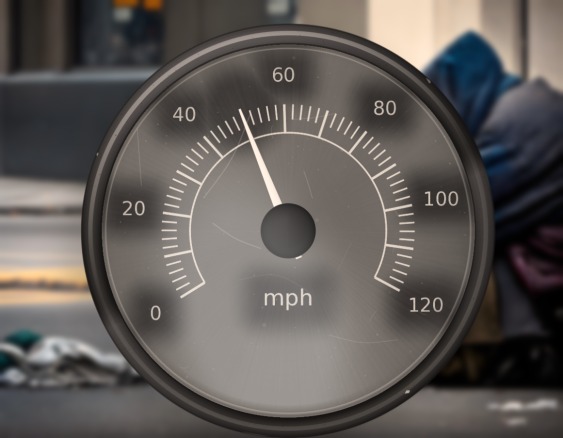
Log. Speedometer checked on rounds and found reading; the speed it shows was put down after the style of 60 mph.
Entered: 50 mph
